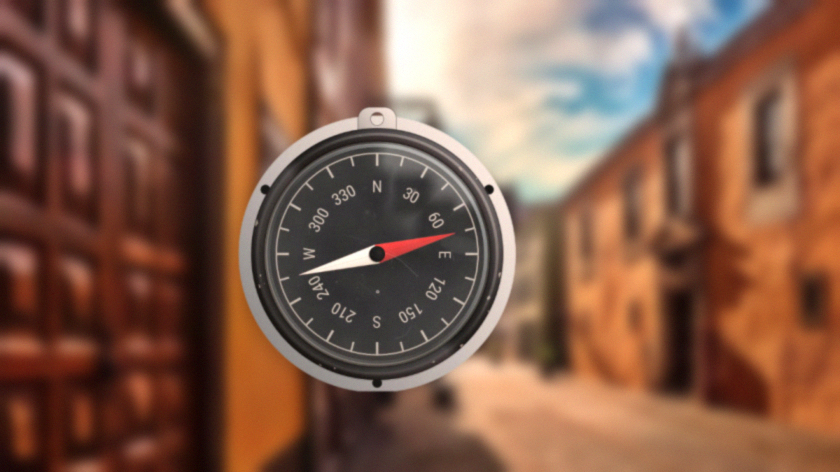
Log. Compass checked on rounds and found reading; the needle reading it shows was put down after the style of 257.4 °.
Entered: 75 °
